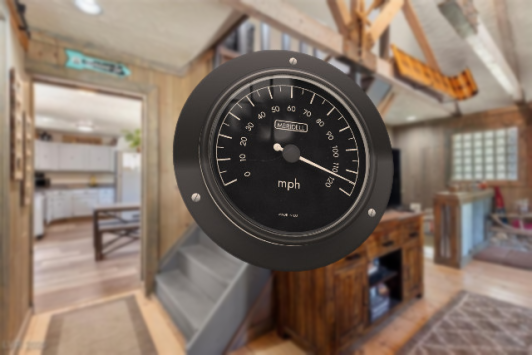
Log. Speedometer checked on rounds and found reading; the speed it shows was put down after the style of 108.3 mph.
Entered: 115 mph
